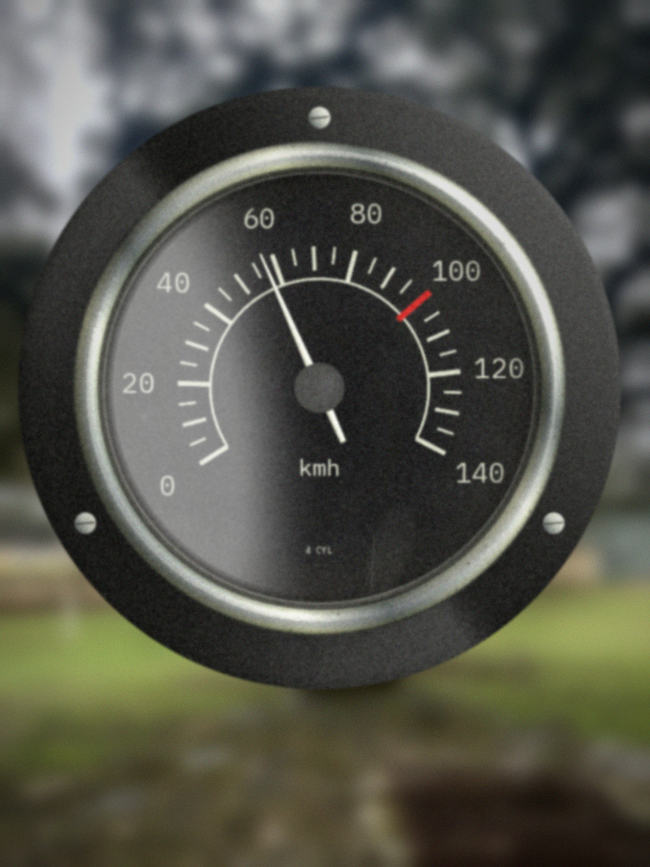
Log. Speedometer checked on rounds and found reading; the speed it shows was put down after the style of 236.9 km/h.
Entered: 57.5 km/h
